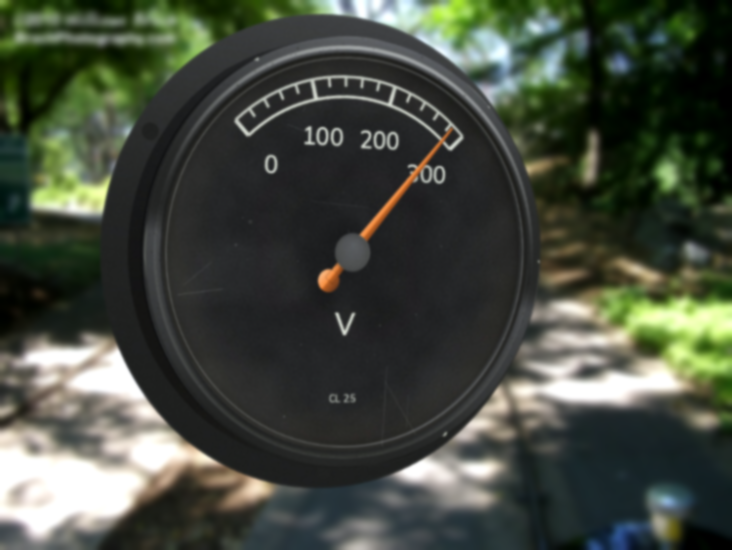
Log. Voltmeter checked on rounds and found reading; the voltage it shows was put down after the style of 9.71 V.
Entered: 280 V
